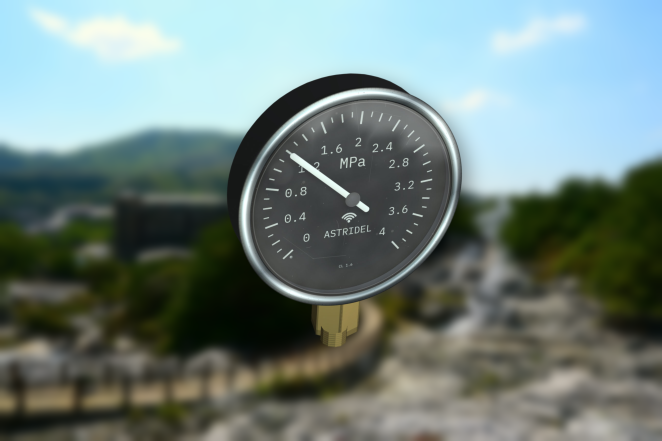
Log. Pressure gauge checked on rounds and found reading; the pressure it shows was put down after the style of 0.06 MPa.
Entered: 1.2 MPa
